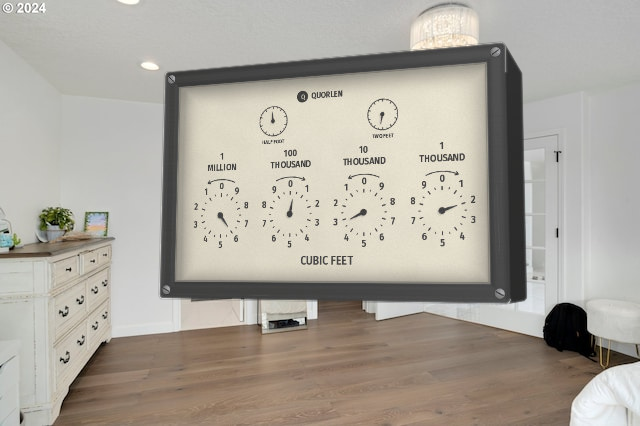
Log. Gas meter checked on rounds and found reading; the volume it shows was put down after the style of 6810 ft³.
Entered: 603200 ft³
